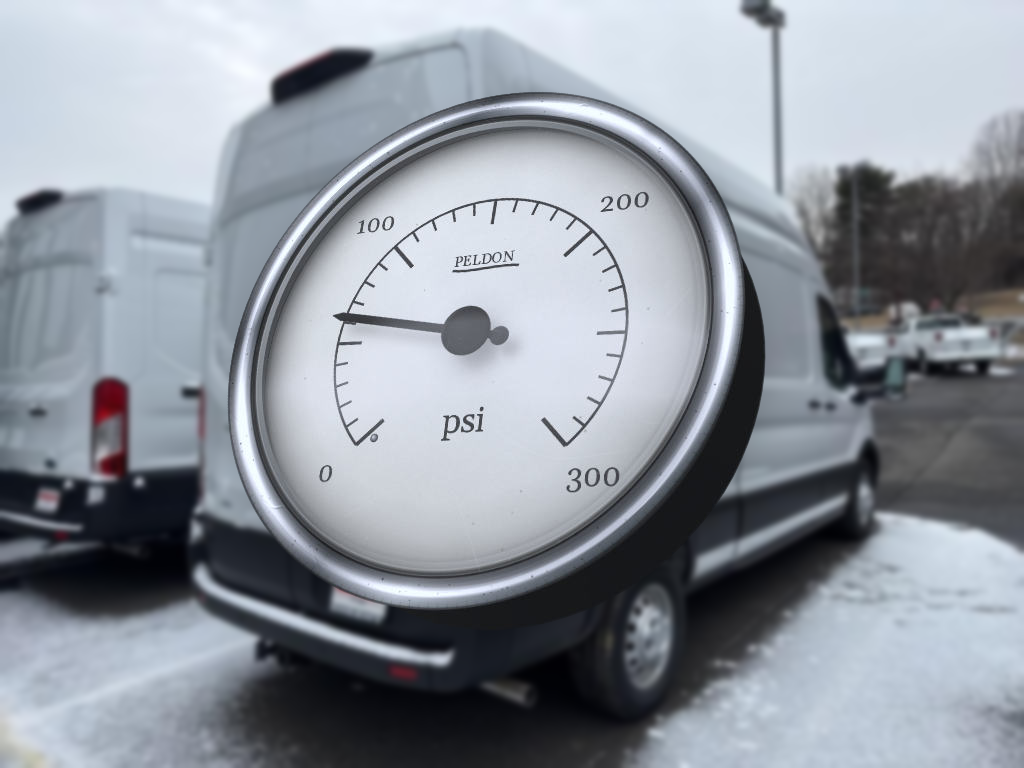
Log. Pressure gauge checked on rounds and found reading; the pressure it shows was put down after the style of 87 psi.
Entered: 60 psi
